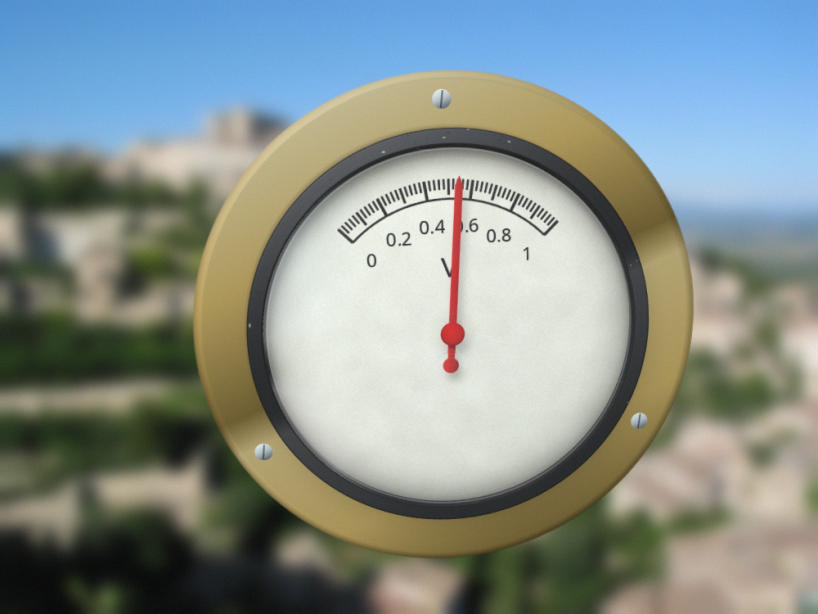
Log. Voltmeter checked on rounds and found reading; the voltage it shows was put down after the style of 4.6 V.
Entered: 0.54 V
